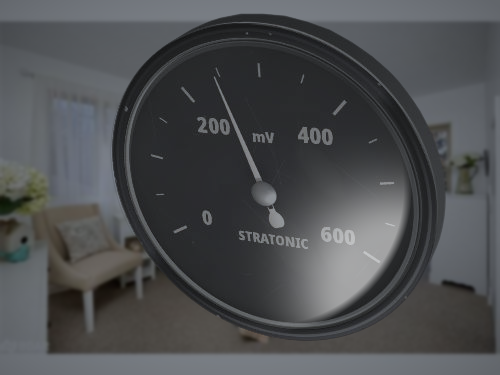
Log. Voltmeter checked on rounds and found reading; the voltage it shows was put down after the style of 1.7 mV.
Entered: 250 mV
